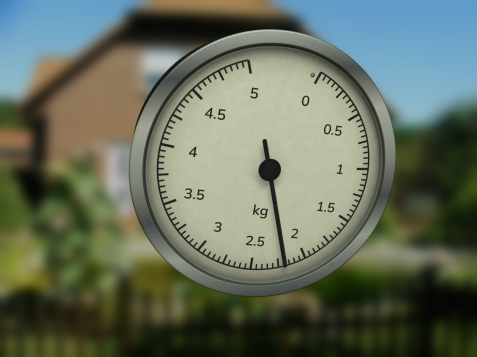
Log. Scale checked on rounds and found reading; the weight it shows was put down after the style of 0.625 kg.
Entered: 2.2 kg
